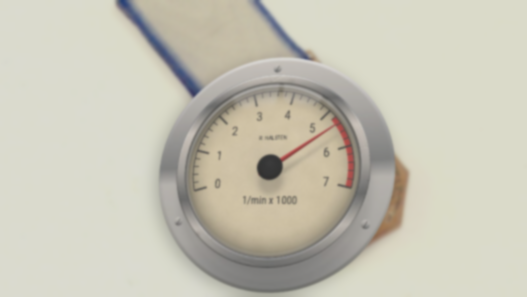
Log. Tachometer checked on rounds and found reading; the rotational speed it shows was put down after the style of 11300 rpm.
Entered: 5400 rpm
